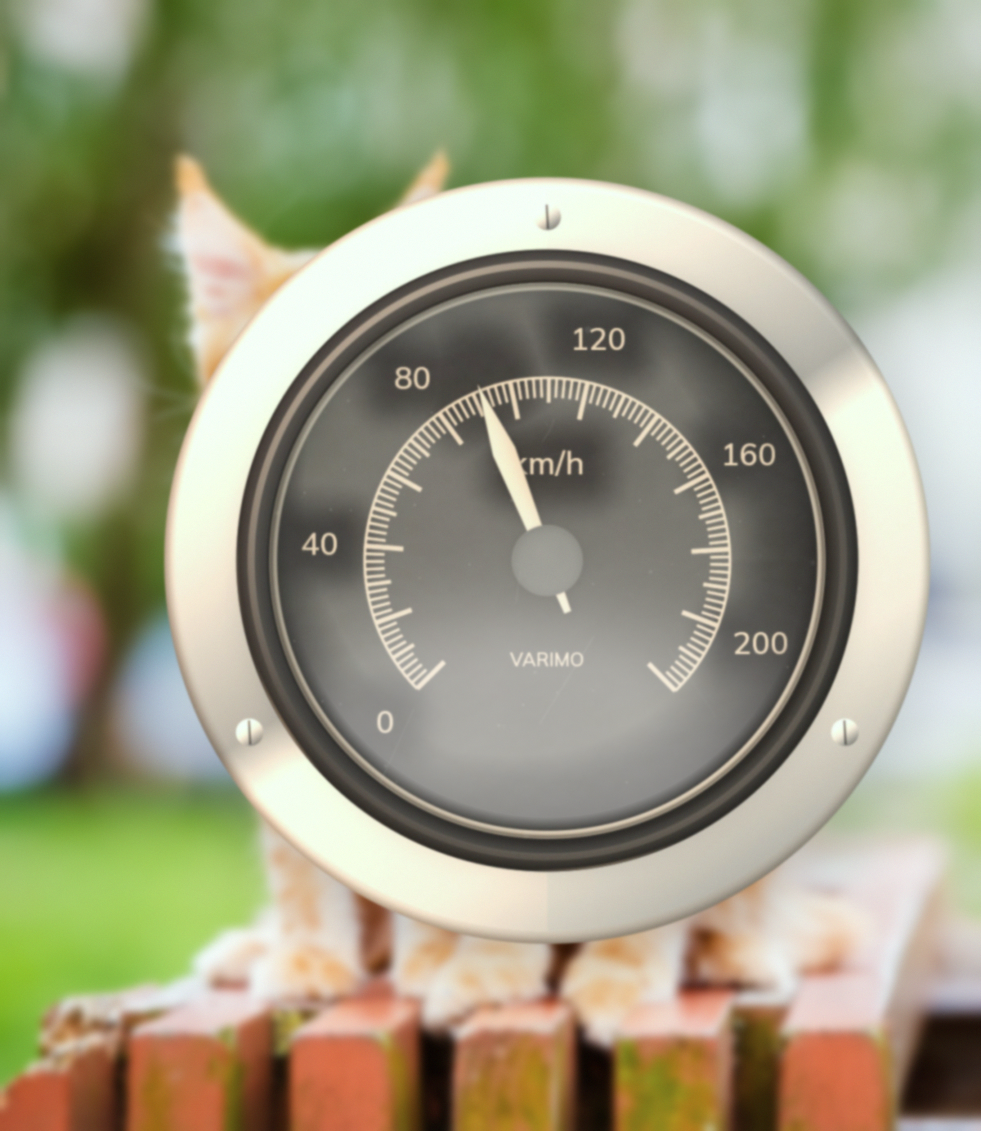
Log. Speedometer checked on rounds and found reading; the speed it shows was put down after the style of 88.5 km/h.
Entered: 92 km/h
